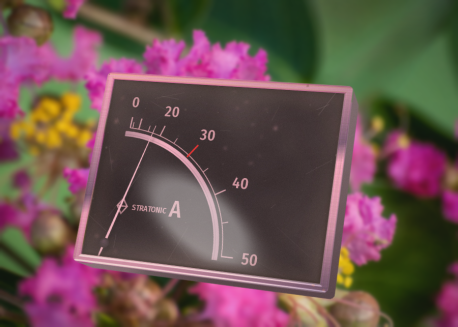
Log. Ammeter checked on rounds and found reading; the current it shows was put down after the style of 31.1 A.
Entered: 17.5 A
